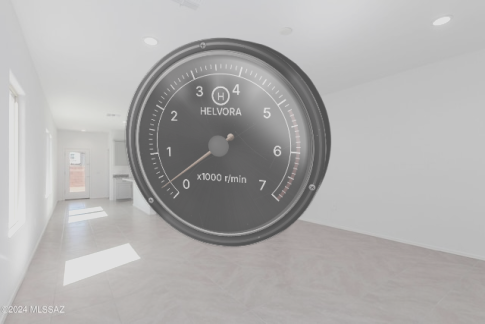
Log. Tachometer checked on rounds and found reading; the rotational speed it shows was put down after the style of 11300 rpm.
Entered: 300 rpm
